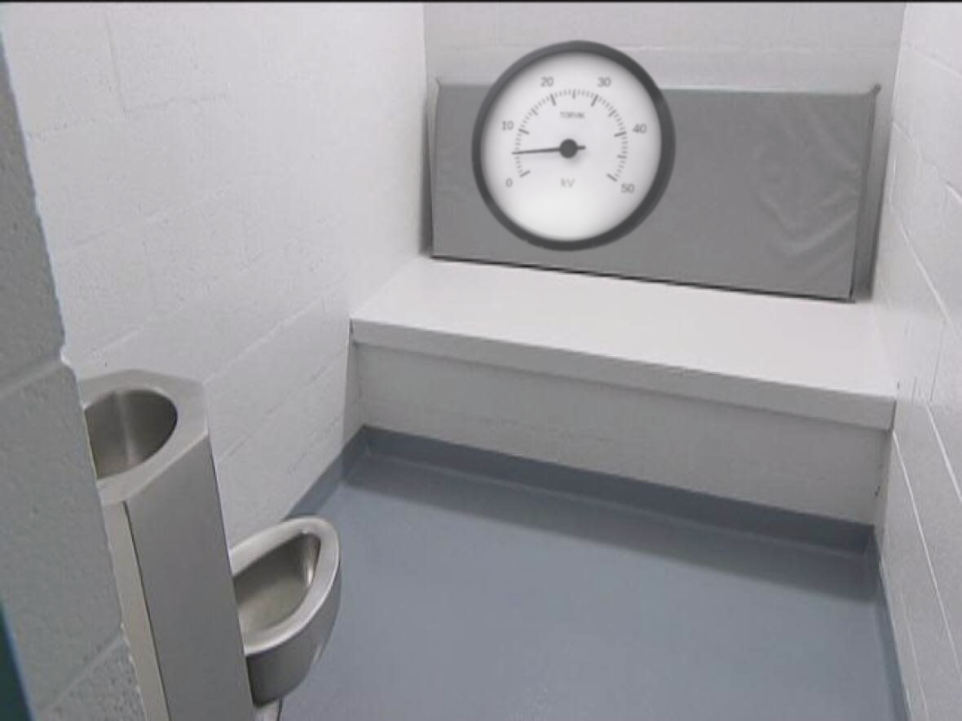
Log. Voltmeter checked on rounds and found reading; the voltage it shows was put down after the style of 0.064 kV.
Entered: 5 kV
